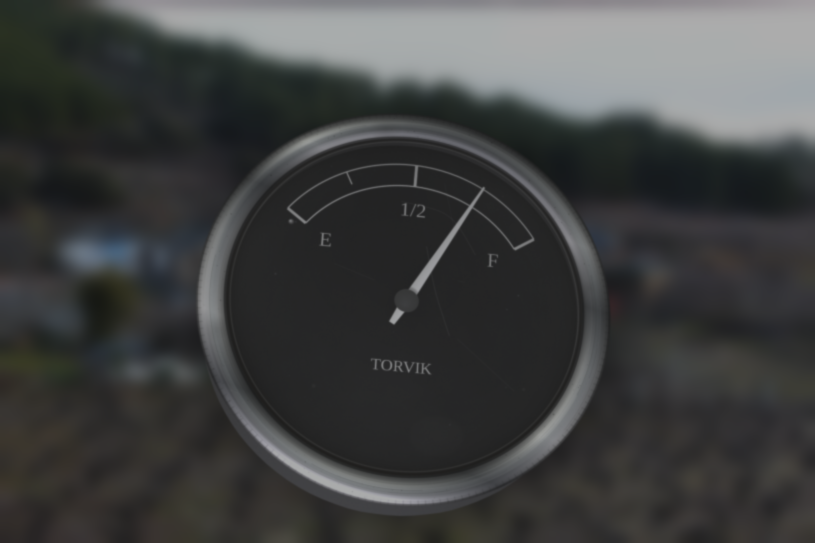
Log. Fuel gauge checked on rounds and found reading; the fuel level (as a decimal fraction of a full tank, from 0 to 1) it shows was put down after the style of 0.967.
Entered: 0.75
